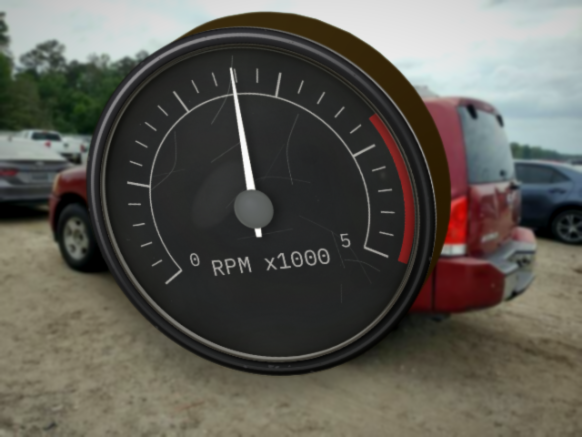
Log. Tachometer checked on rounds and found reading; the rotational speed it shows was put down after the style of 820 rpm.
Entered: 2600 rpm
